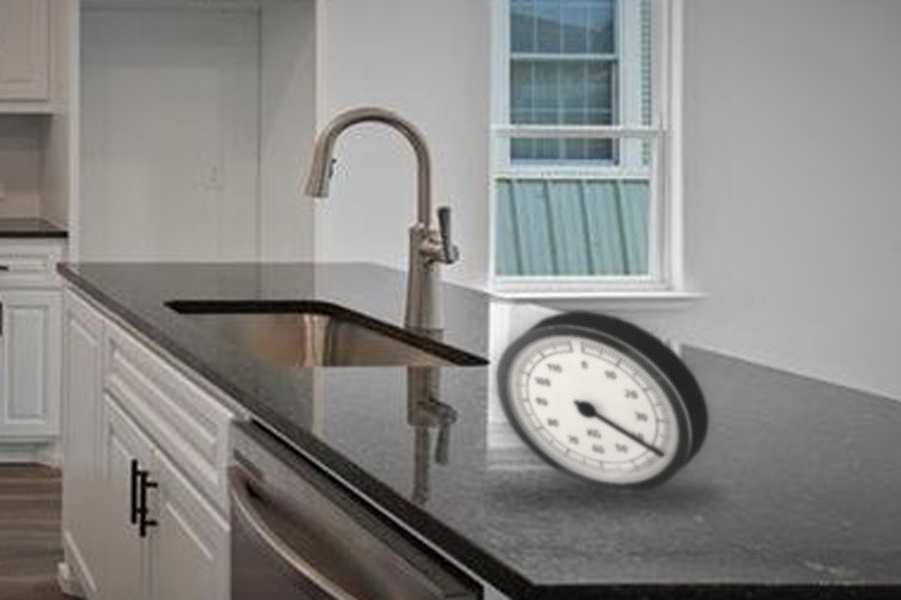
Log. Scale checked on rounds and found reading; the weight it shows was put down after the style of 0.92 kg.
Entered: 40 kg
